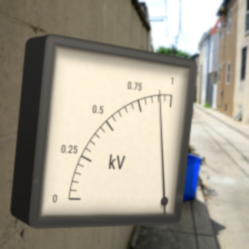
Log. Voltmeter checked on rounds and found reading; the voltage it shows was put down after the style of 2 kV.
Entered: 0.9 kV
